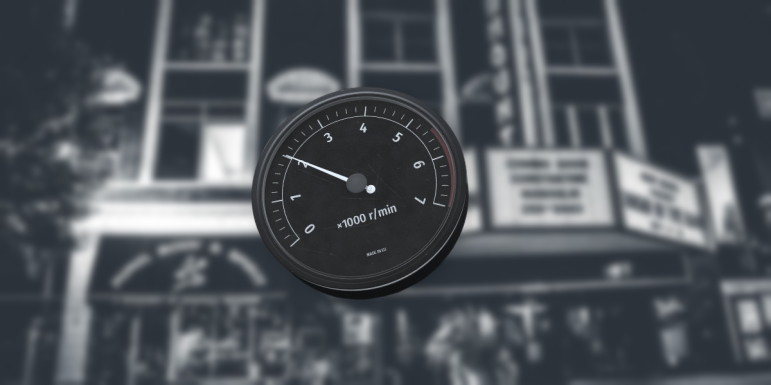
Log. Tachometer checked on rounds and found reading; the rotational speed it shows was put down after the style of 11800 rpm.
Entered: 2000 rpm
